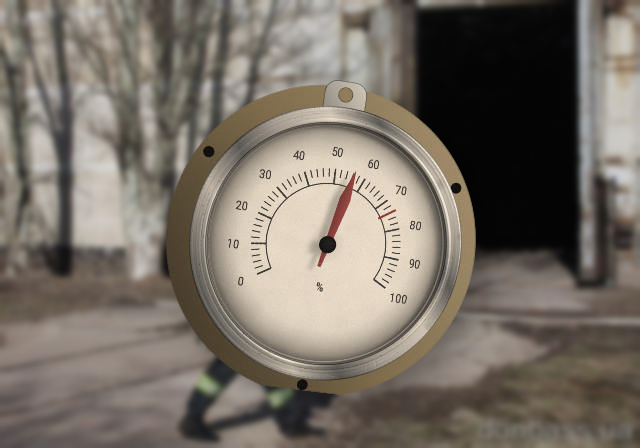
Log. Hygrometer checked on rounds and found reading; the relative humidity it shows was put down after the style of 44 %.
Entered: 56 %
